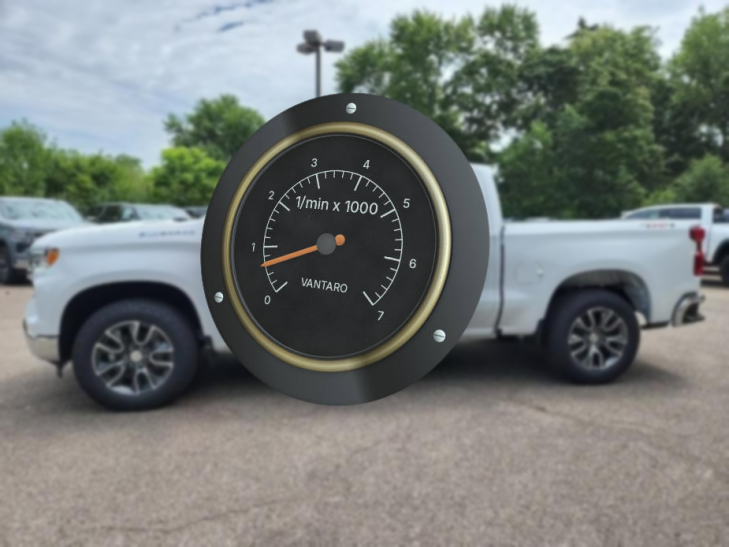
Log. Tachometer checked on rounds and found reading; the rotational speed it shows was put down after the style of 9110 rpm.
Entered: 600 rpm
